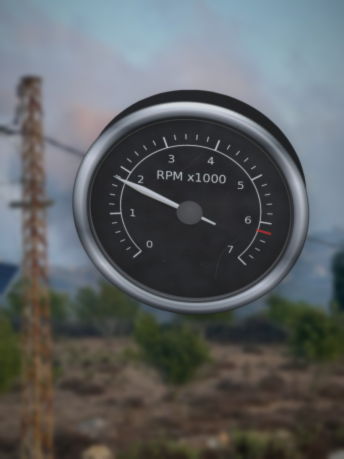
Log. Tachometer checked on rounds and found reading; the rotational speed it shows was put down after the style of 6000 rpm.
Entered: 1800 rpm
